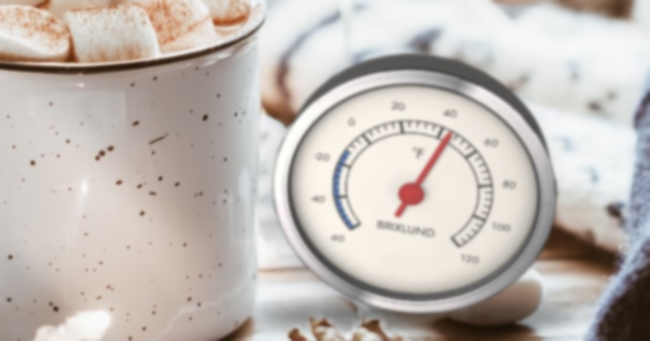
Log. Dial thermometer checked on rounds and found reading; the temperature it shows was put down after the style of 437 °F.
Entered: 44 °F
